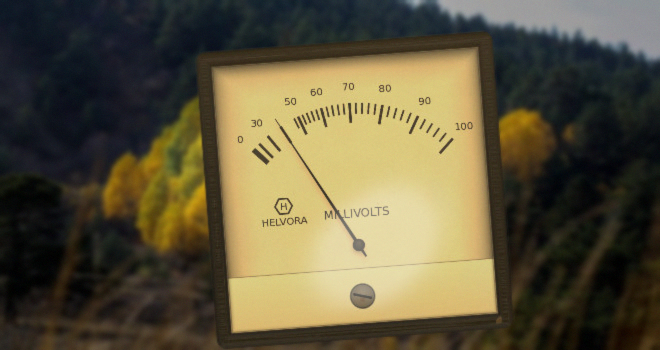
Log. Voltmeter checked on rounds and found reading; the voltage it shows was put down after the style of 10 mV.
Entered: 40 mV
